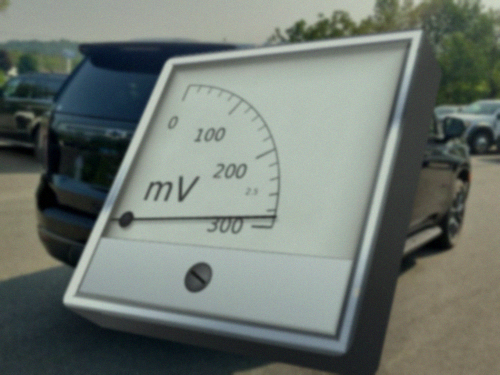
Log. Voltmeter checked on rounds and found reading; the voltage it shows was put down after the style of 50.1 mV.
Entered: 290 mV
